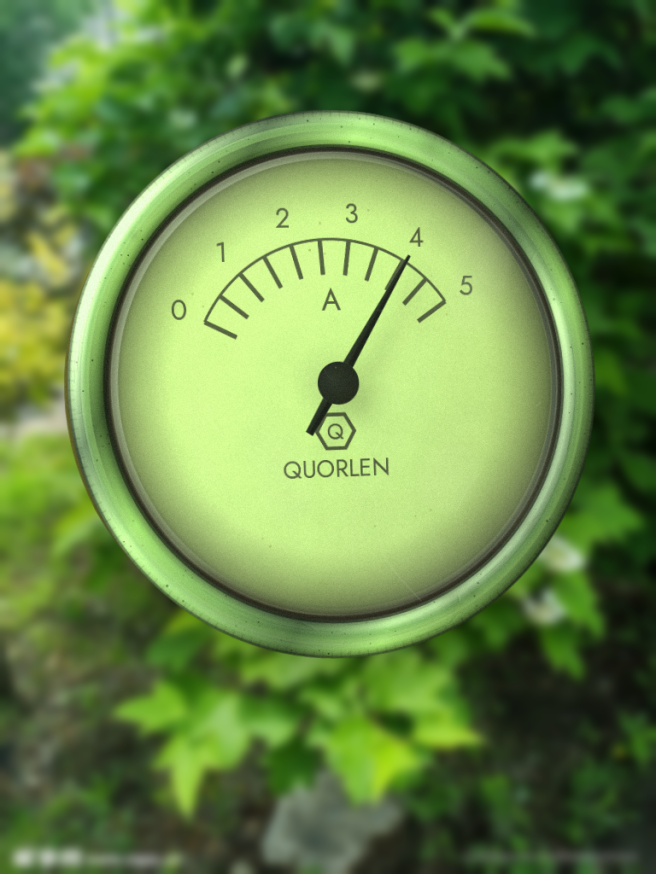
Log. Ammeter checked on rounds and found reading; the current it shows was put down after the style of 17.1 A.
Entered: 4 A
